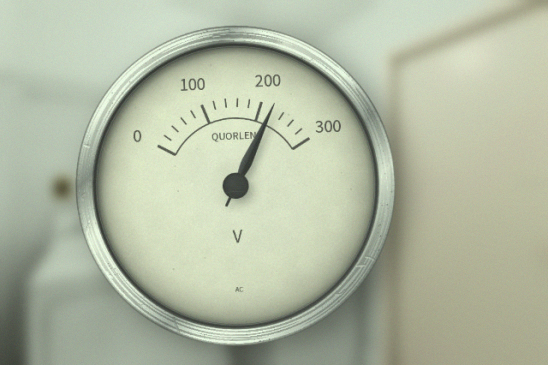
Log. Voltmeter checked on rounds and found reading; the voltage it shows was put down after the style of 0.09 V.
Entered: 220 V
